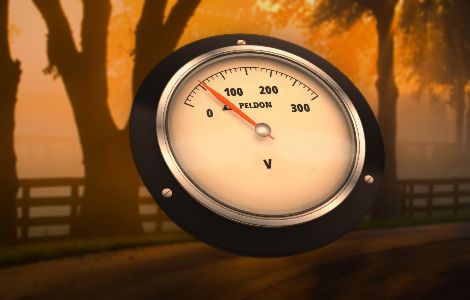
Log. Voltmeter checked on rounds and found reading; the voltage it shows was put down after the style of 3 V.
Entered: 50 V
